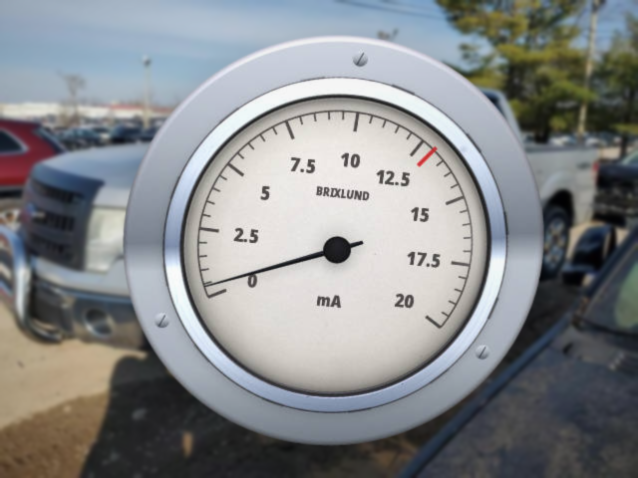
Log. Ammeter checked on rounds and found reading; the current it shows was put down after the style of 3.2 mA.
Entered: 0.5 mA
